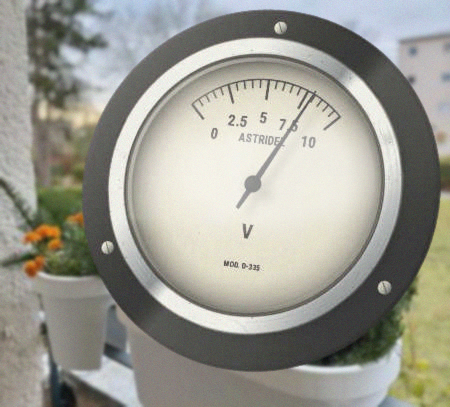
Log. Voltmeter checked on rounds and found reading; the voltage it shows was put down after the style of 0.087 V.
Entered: 8 V
